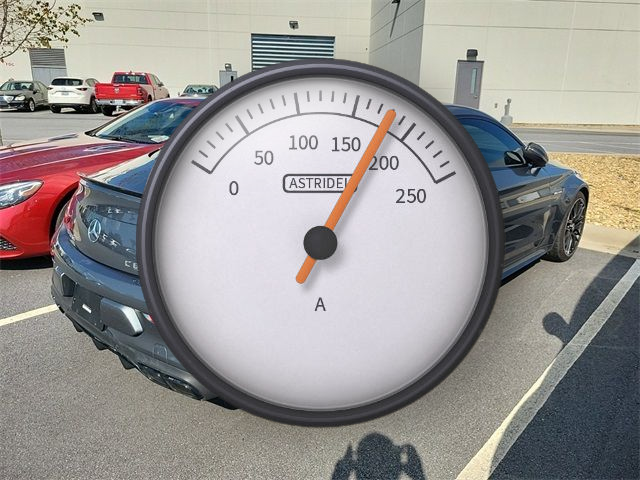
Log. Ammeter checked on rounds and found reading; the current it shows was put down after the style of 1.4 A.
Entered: 180 A
